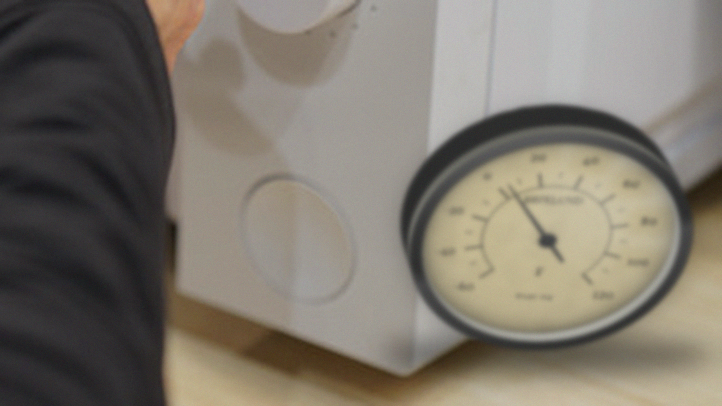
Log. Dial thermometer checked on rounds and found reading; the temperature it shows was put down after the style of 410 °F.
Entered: 5 °F
